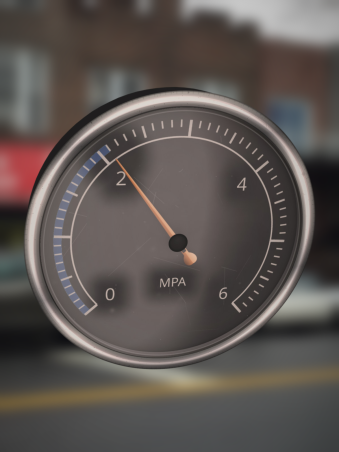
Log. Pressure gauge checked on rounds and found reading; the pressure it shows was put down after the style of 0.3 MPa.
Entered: 2.1 MPa
